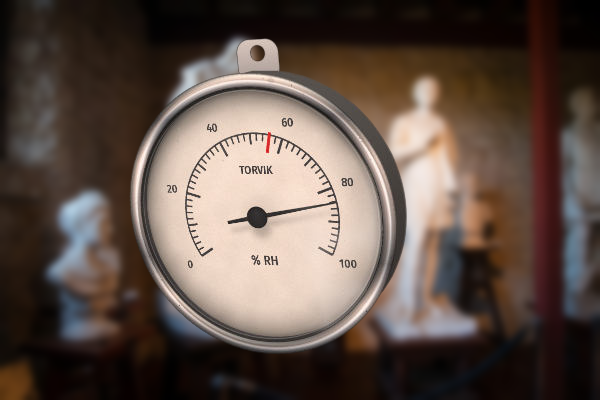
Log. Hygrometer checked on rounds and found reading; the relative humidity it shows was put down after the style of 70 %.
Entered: 84 %
